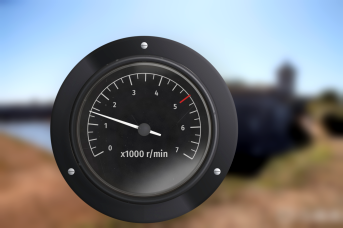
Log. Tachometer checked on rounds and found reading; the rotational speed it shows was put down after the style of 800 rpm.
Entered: 1375 rpm
